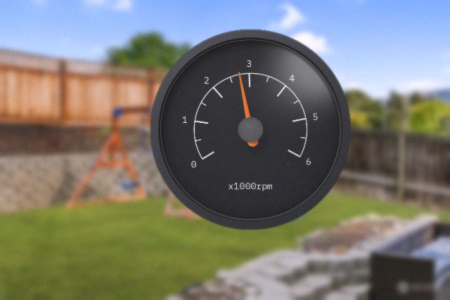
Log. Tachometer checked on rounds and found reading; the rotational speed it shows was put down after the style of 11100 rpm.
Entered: 2750 rpm
